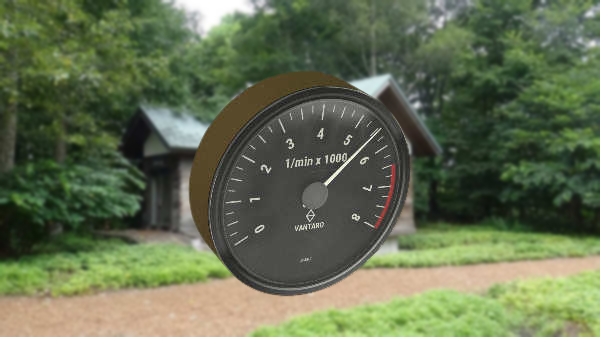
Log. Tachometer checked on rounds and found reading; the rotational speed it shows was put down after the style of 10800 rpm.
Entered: 5500 rpm
